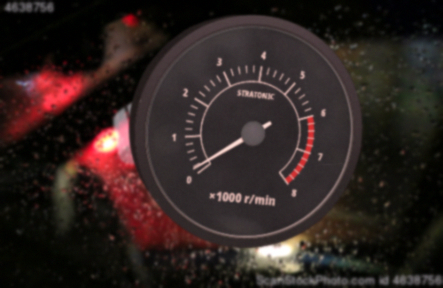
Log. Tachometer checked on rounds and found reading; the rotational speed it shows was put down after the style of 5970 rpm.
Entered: 200 rpm
